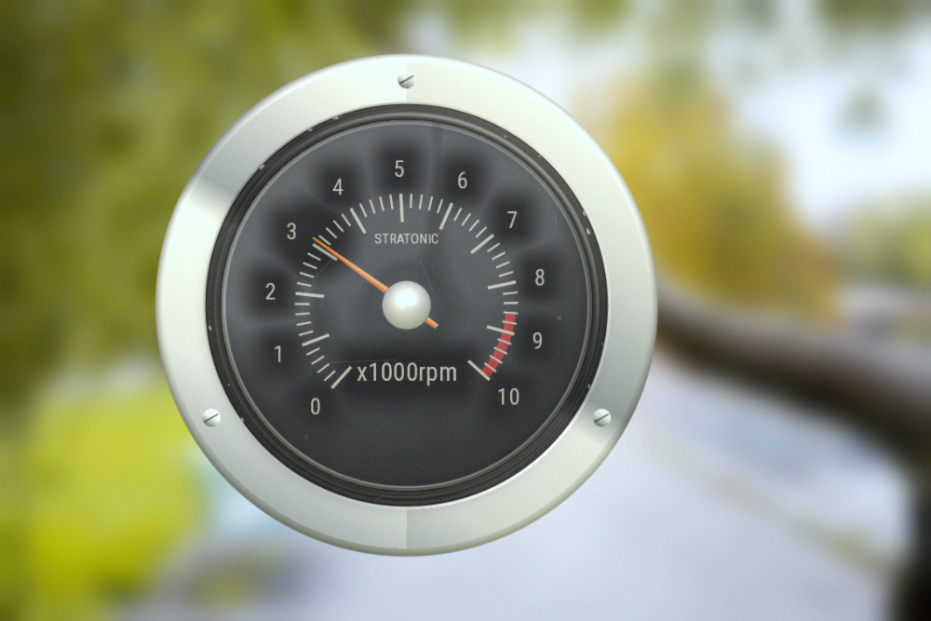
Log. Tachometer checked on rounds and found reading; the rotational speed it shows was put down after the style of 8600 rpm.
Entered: 3100 rpm
